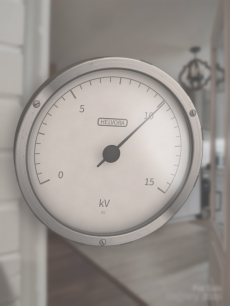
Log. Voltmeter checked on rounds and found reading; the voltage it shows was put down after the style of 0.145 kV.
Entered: 10 kV
